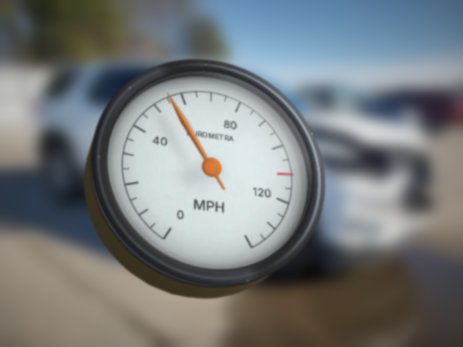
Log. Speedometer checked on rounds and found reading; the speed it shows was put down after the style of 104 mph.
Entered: 55 mph
